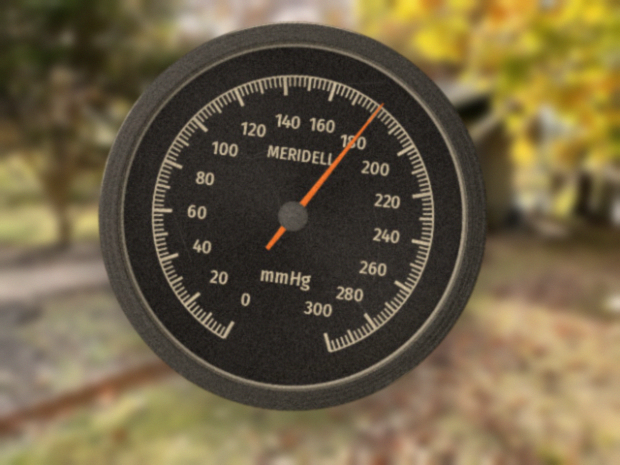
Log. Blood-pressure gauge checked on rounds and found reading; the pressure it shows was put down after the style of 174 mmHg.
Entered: 180 mmHg
